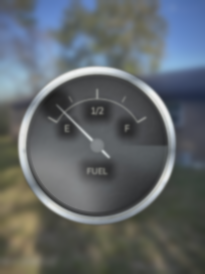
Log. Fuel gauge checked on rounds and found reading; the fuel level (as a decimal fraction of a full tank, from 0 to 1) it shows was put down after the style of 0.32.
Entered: 0.125
